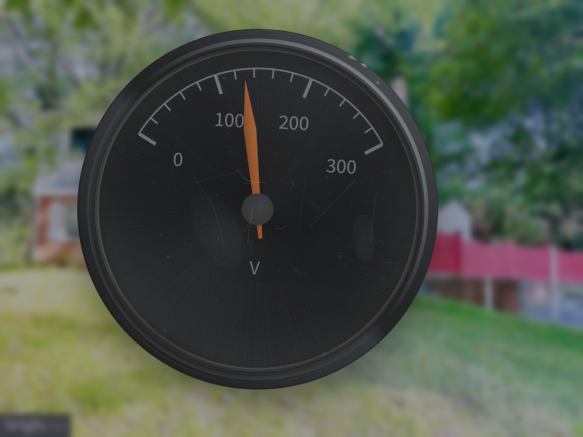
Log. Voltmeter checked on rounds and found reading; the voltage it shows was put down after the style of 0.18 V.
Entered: 130 V
